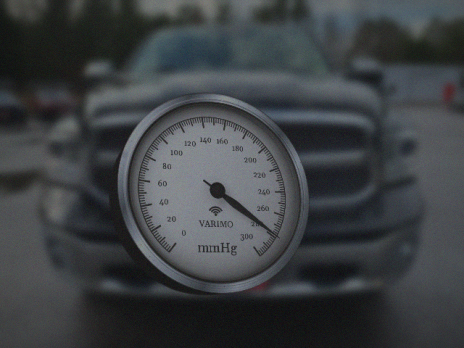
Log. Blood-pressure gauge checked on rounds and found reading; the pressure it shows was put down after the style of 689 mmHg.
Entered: 280 mmHg
